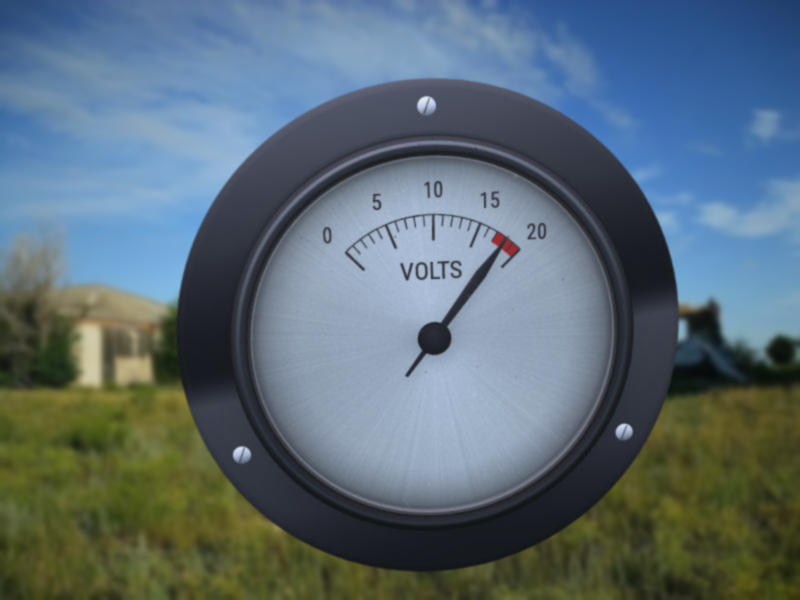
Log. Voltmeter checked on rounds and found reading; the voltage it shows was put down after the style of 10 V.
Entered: 18 V
